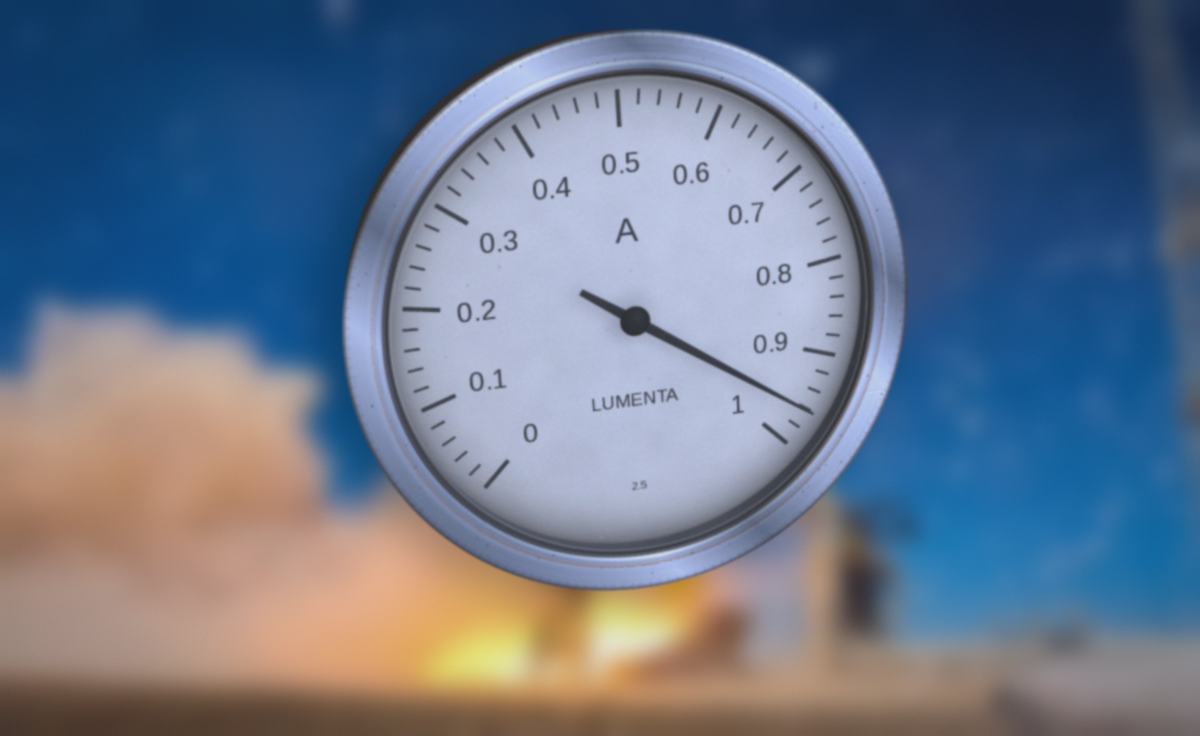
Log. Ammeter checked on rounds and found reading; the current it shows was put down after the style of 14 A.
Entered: 0.96 A
